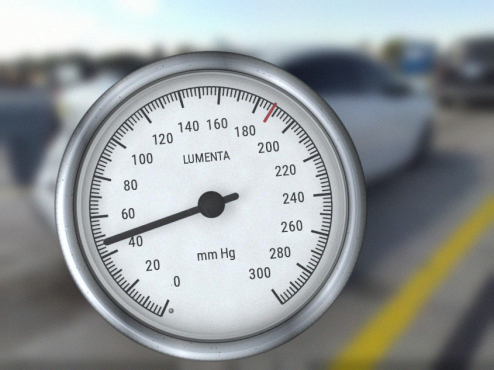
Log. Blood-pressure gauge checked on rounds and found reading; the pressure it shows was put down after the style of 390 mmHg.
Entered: 46 mmHg
